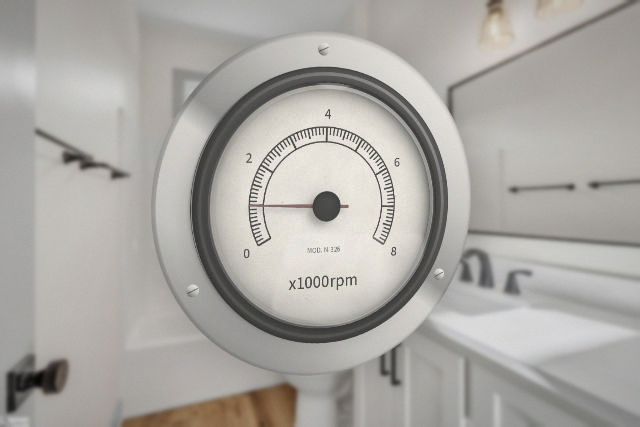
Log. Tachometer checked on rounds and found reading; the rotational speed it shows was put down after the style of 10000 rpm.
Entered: 1000 rpm
